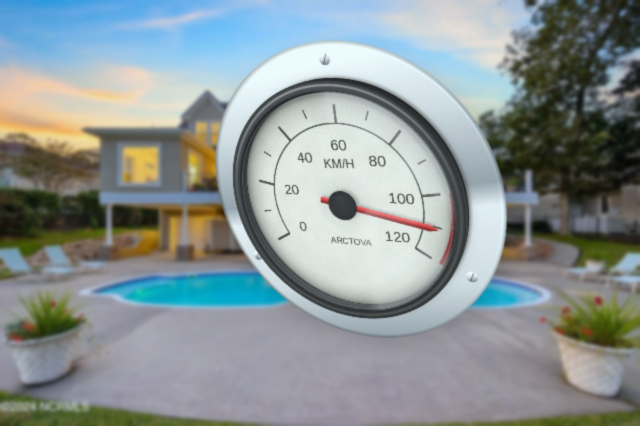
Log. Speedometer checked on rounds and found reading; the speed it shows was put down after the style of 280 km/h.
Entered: 110 km/h
